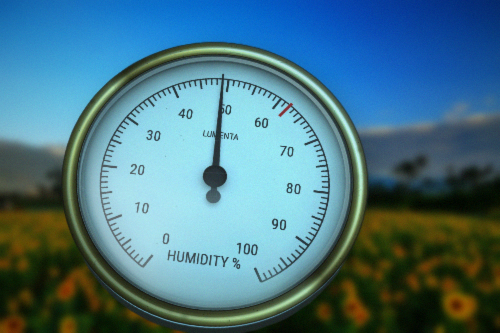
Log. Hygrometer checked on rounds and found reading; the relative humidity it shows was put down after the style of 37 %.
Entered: 49 %
